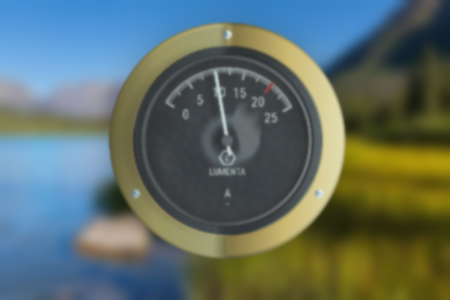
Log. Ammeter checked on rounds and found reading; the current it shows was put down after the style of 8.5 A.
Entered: 10 A
